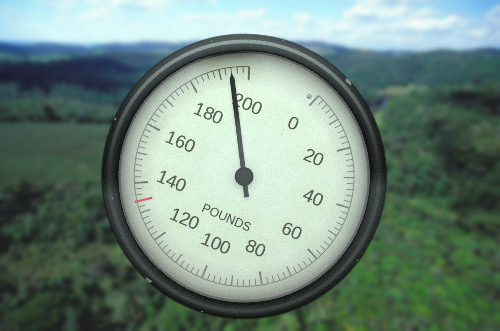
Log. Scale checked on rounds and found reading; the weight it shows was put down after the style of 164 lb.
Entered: 194 lb
